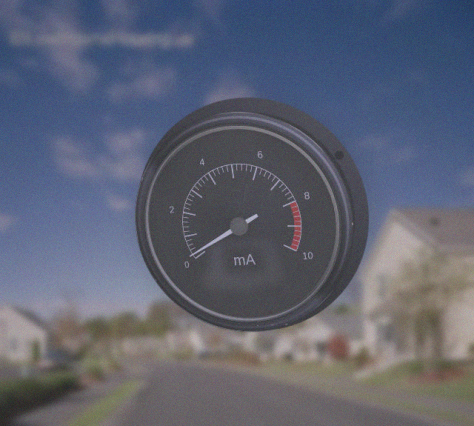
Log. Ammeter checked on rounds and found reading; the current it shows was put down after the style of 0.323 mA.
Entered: 0.2 mA
